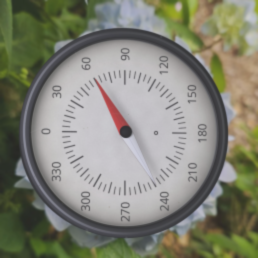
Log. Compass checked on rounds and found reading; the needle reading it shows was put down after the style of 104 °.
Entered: 60 °
